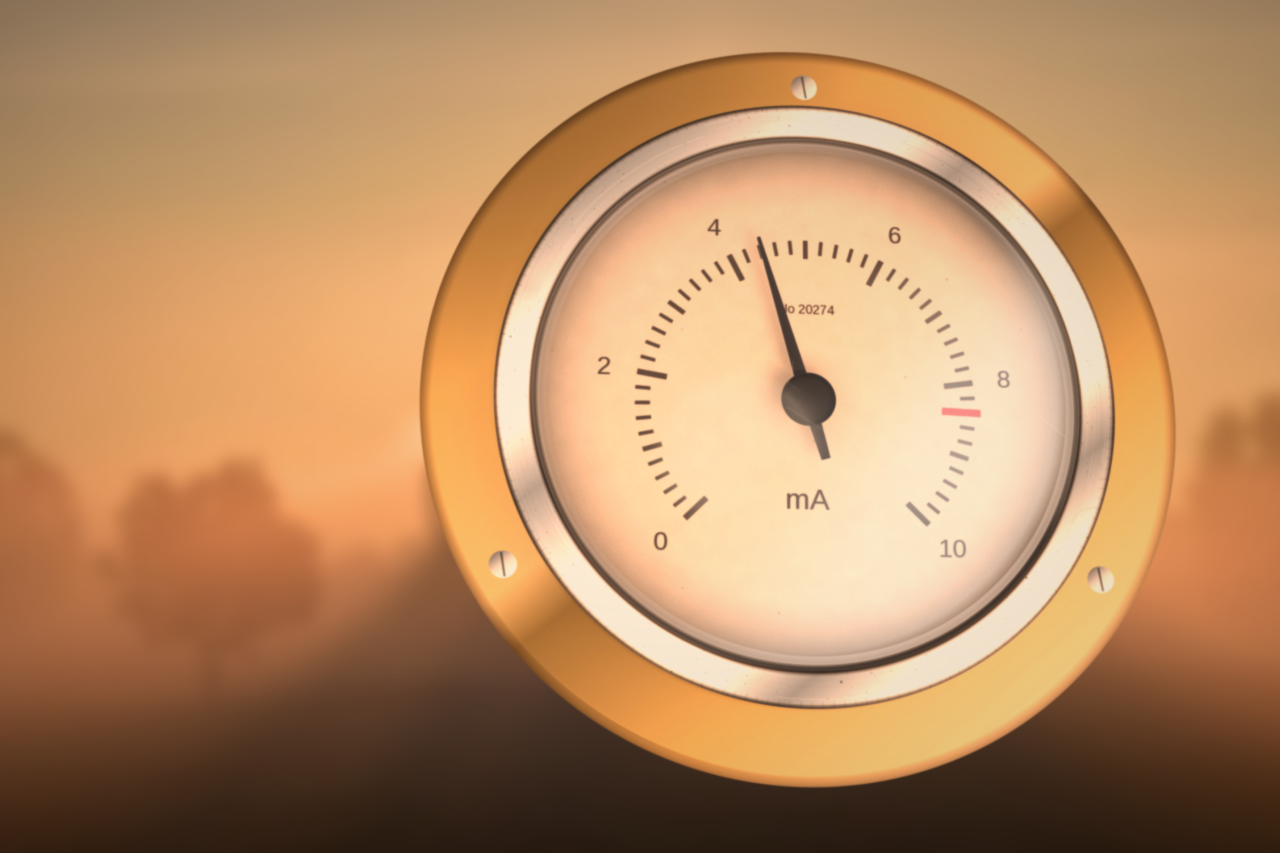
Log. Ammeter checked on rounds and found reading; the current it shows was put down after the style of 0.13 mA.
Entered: 4.4 mA
